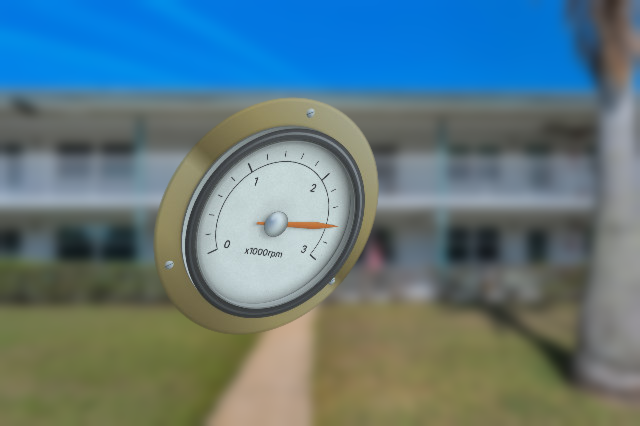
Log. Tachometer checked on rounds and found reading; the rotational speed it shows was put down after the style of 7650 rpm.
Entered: 2600 rpm
